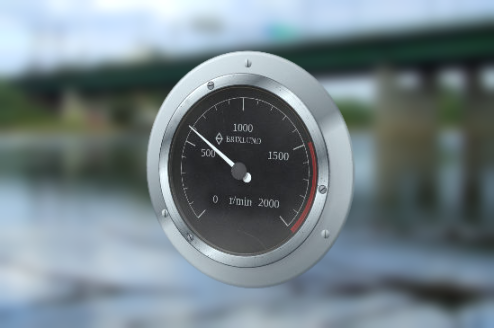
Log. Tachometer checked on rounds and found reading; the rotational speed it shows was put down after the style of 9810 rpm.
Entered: 600 rpm
